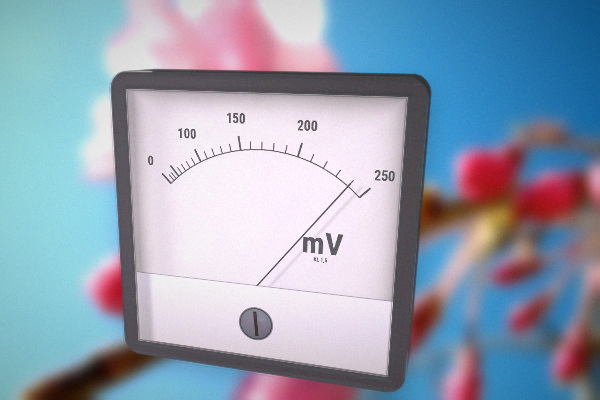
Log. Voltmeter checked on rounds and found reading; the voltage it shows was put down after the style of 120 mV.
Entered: 240 mV
